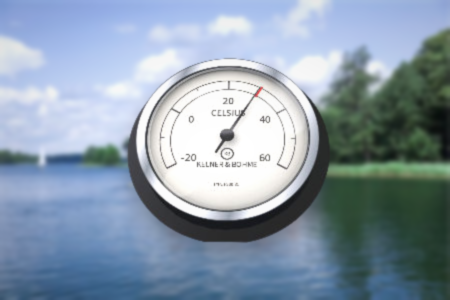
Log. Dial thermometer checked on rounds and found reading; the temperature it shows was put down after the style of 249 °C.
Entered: 30 °C
